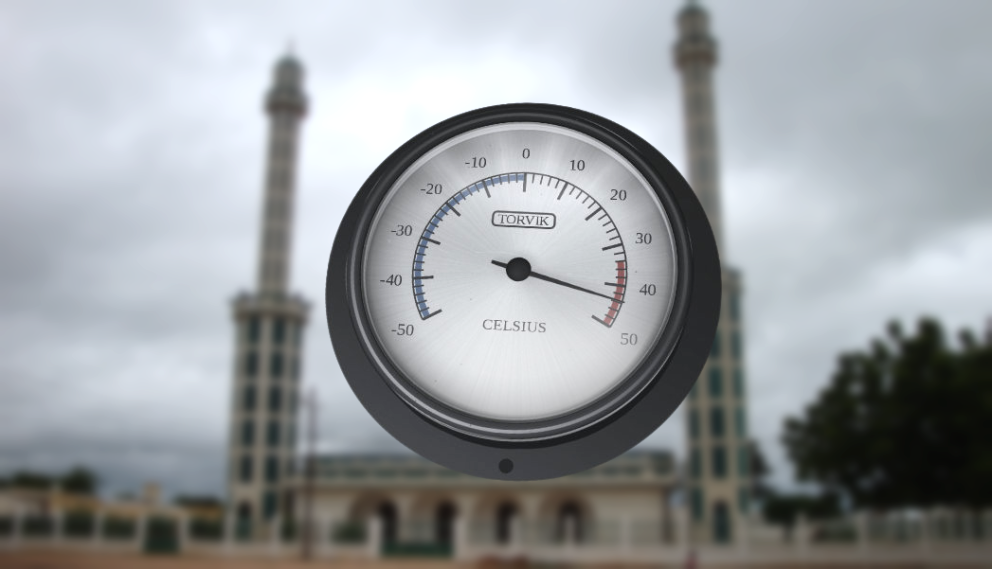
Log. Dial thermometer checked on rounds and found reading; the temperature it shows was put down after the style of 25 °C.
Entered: 44 °C
